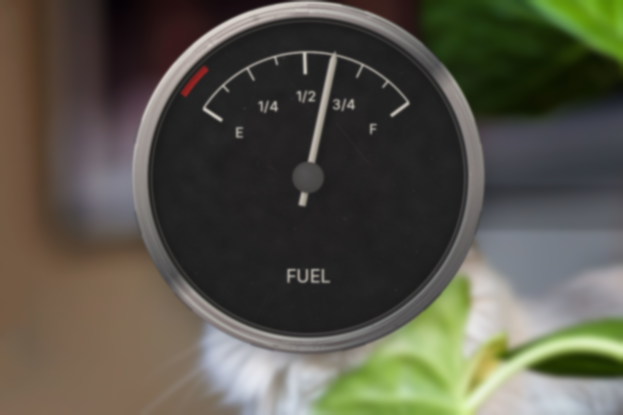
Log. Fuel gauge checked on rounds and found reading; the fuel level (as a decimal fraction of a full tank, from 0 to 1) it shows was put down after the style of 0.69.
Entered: 0.625
